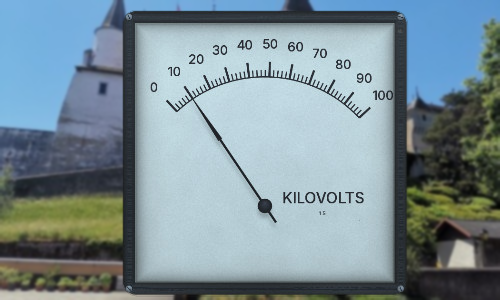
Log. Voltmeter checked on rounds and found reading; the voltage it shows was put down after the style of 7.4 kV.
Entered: 10 kV
